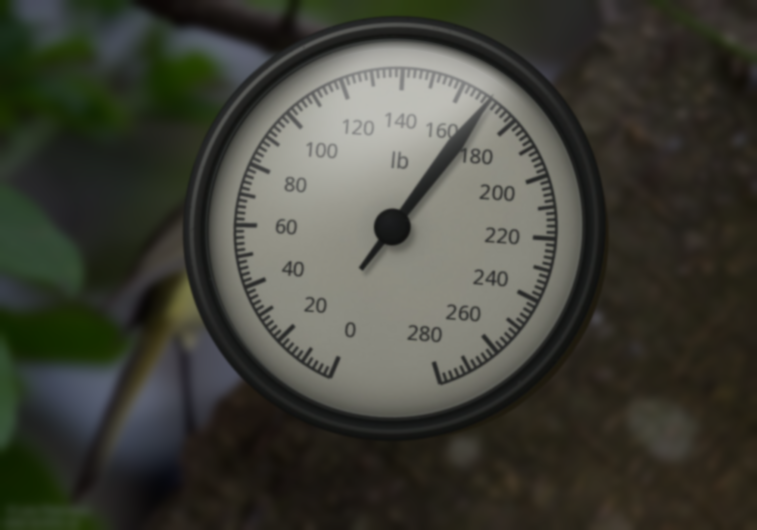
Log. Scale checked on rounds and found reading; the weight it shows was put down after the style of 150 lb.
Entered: 170 lb
